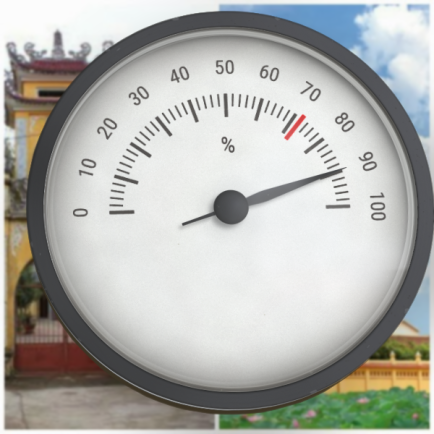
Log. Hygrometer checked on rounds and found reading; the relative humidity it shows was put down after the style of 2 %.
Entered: 90 %
